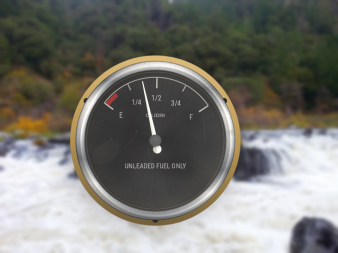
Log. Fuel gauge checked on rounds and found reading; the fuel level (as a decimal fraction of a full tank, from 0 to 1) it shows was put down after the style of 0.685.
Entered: 0.375
